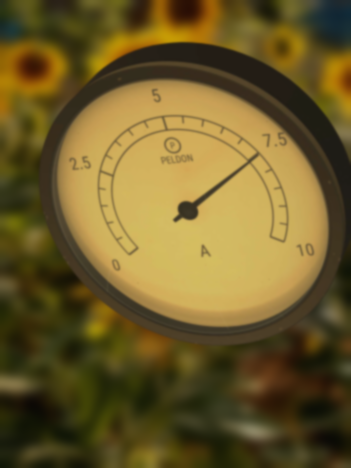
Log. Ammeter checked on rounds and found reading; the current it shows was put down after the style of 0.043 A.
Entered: 7.5 A
